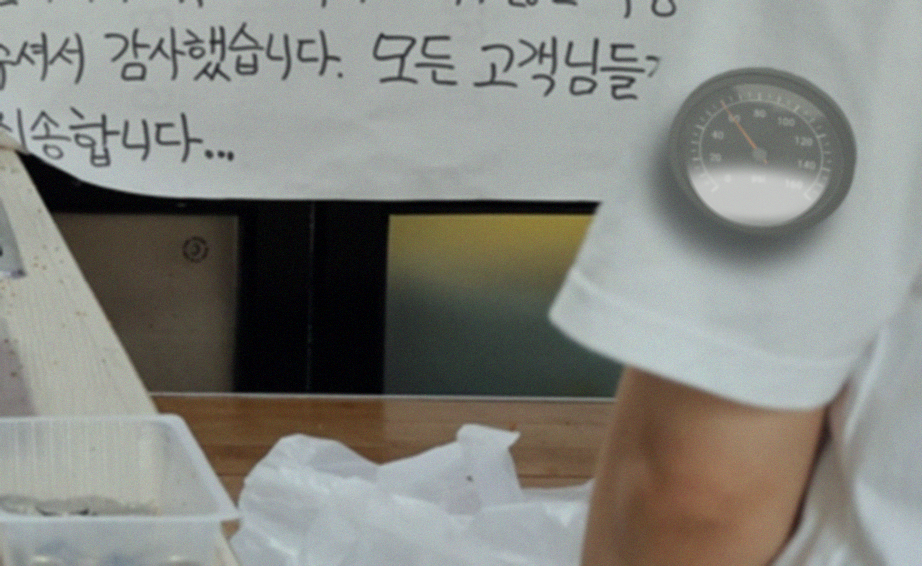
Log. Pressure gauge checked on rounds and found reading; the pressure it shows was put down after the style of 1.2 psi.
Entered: 60 psi
